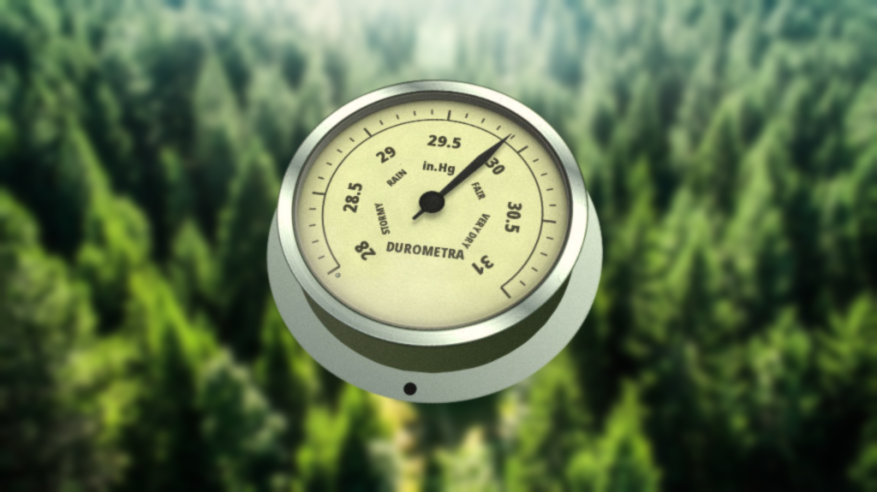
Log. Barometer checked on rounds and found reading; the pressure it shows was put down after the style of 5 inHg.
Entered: 29.9 inHg
